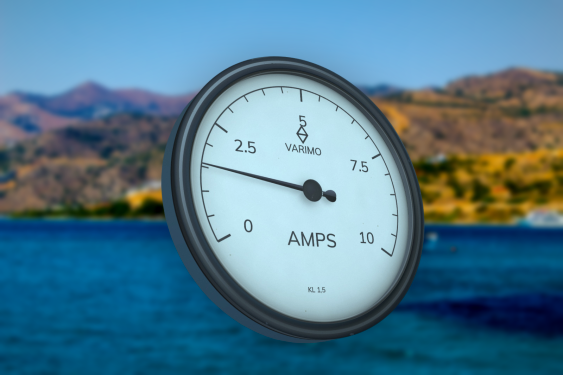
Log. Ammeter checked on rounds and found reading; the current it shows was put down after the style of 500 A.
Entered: 1.5 A
